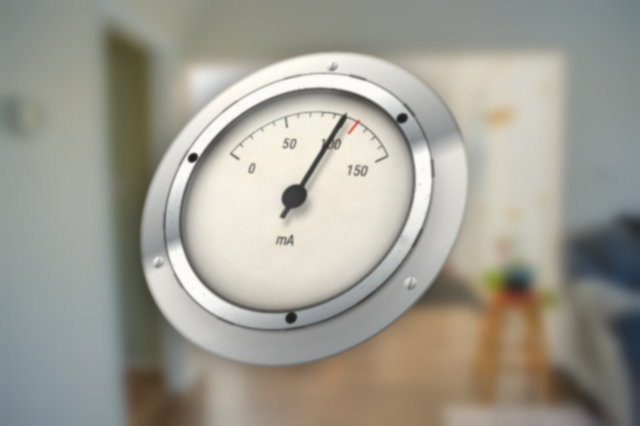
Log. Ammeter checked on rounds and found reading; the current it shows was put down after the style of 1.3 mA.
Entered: 100 mA
